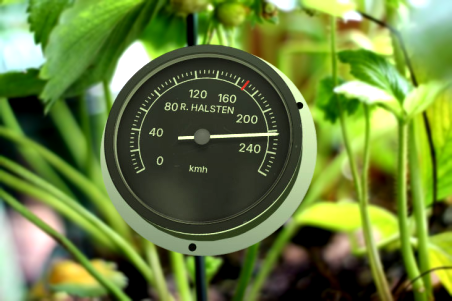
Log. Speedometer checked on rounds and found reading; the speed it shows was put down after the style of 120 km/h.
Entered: 224 km/h
